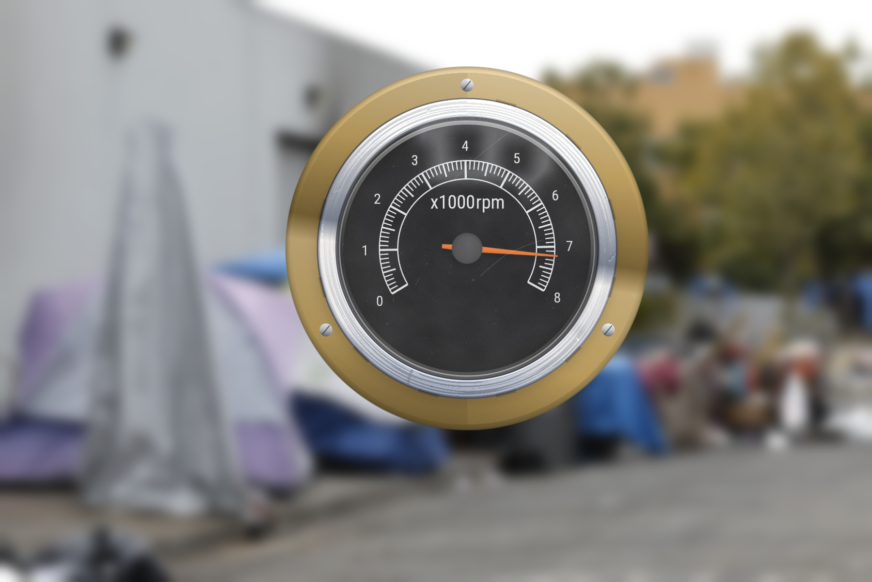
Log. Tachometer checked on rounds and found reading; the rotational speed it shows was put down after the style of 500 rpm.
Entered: 7200 rpm
